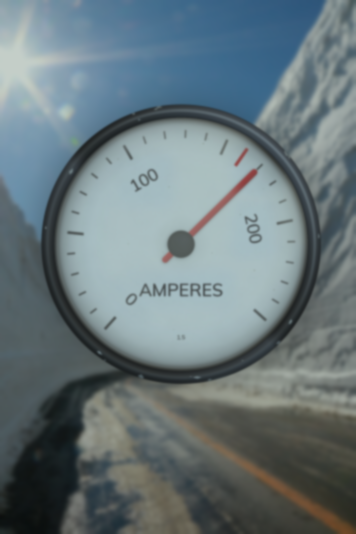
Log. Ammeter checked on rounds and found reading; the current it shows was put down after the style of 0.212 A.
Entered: 170 A
